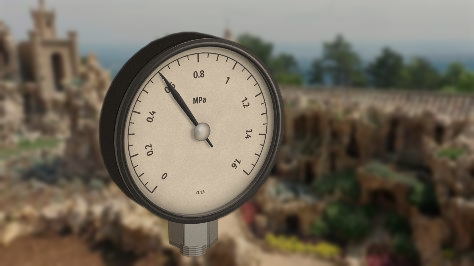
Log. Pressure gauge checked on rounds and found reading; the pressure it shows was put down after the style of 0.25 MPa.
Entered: 0.6 MPa
